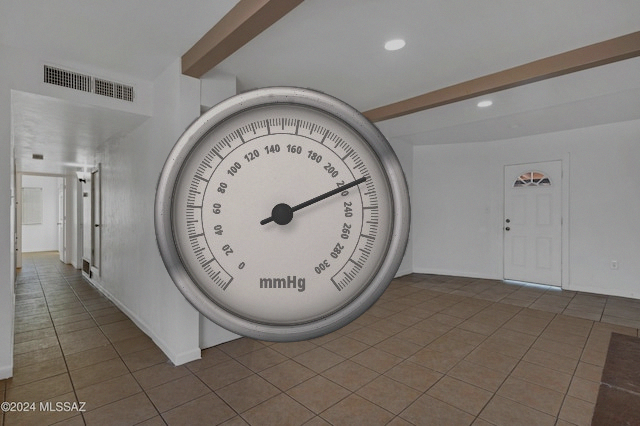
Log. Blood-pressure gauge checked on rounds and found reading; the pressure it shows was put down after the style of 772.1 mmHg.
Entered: 220 mmHg
